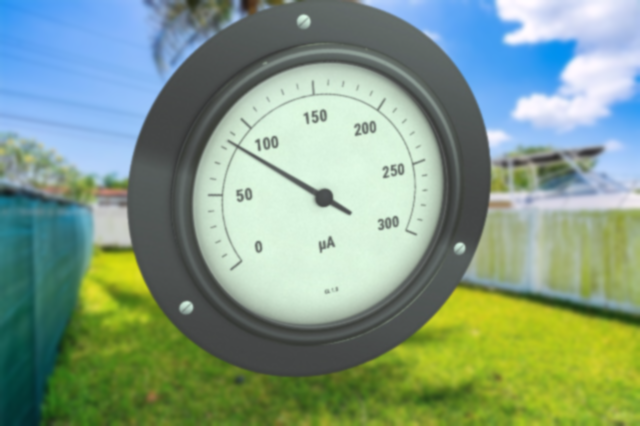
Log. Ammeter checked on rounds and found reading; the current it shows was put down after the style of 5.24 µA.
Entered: 85 µA
